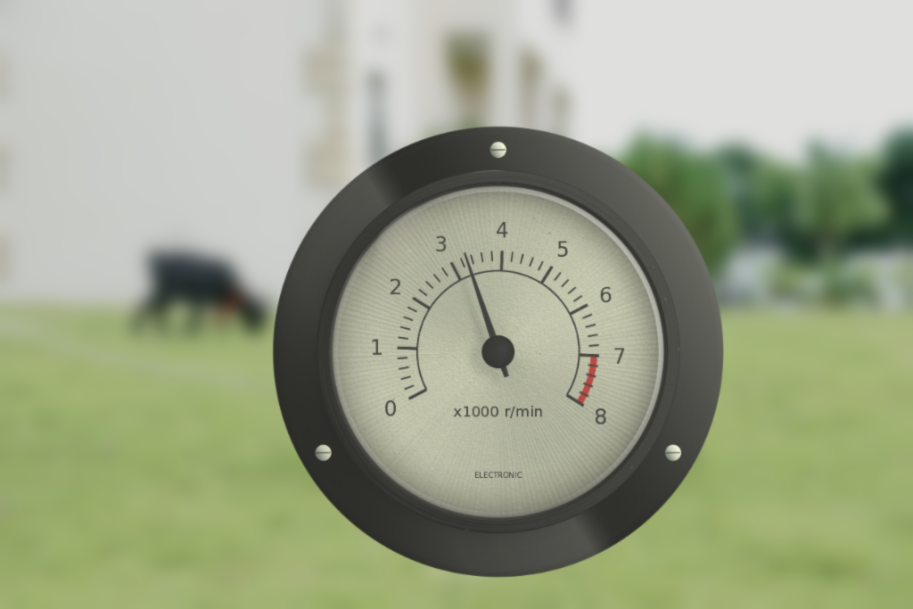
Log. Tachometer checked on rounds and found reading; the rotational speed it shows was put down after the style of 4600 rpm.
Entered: 3300 rpm
